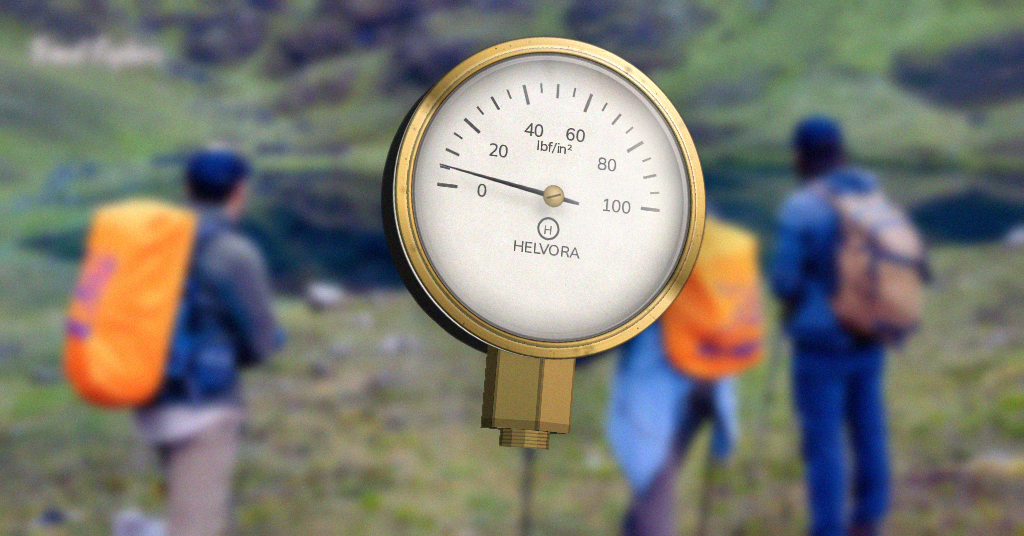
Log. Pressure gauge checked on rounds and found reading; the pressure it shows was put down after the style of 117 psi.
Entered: 5 psi
